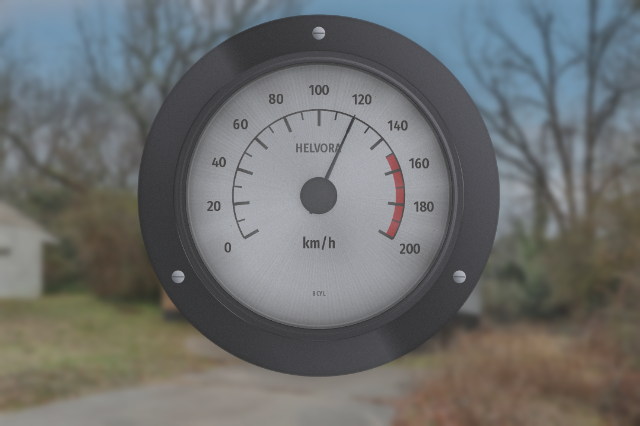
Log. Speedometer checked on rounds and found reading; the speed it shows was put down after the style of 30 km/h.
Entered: 120 km/h
